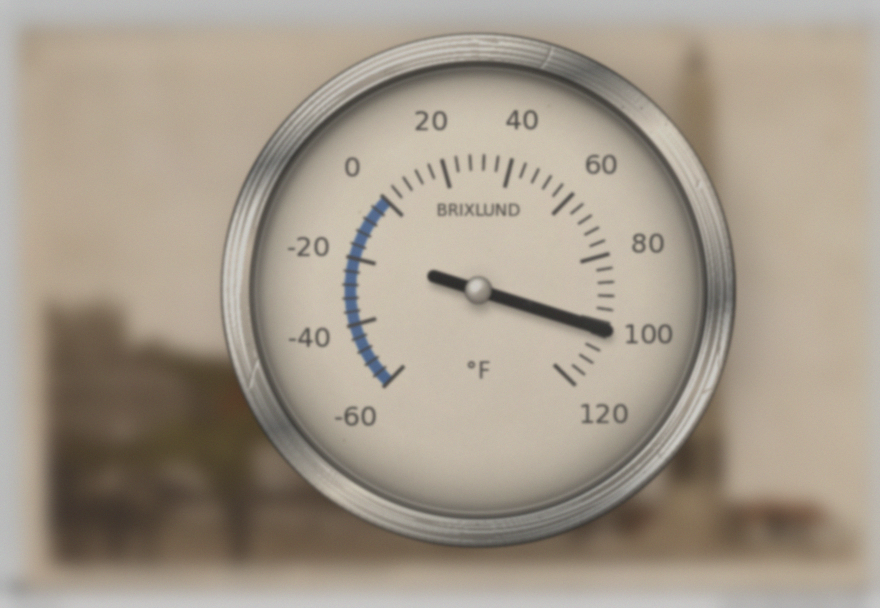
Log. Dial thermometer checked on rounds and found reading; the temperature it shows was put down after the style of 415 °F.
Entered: 102 °F
